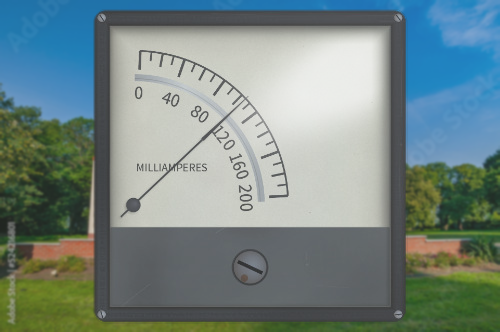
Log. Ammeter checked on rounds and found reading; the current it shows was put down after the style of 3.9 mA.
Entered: 105 mA
